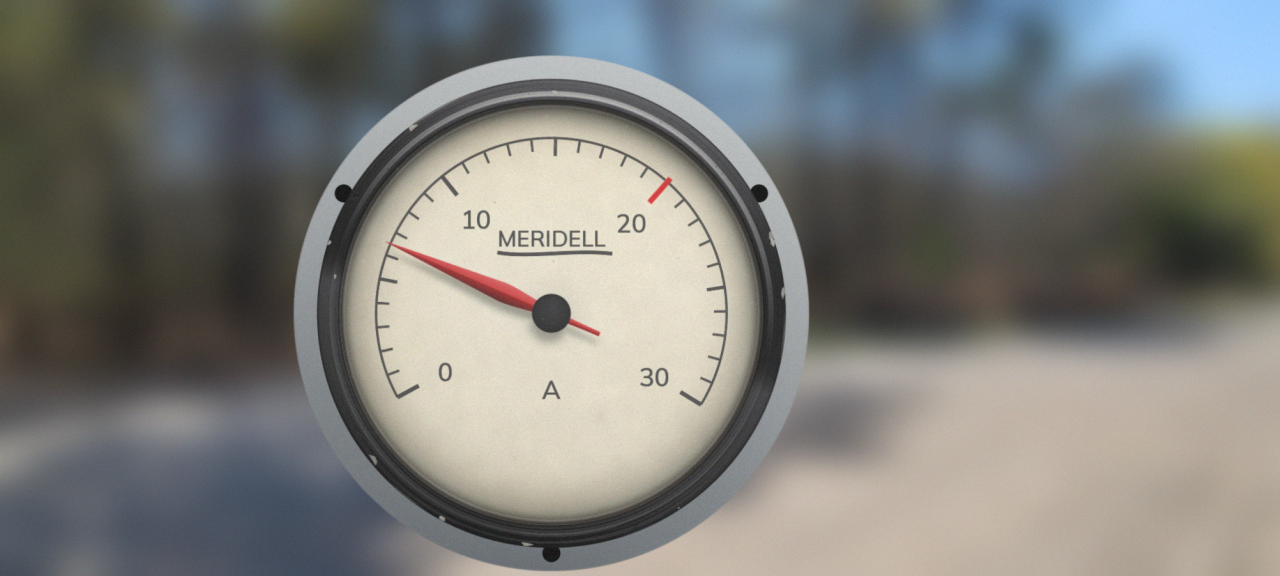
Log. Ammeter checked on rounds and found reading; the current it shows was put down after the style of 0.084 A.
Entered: 6.5 A
